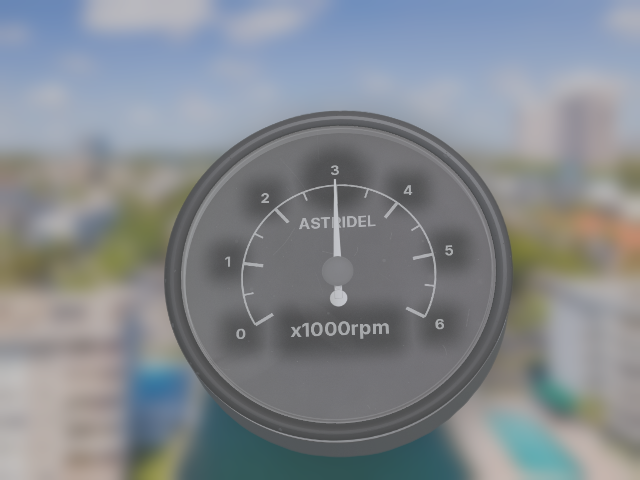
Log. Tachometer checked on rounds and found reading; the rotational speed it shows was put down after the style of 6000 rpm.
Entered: 3000 rpm
